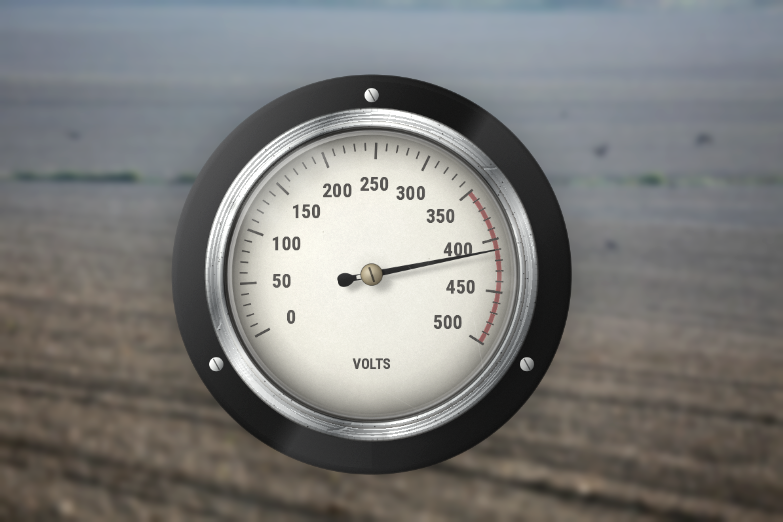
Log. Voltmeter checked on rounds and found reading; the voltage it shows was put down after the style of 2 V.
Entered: 410 V
